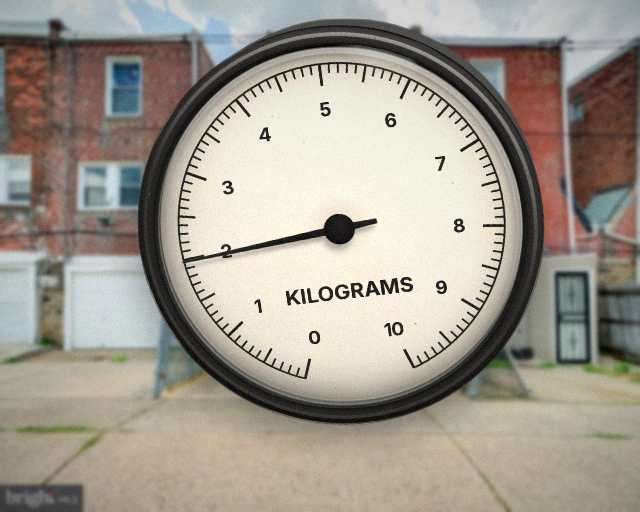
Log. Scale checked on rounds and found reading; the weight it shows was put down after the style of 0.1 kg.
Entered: 2 kg
